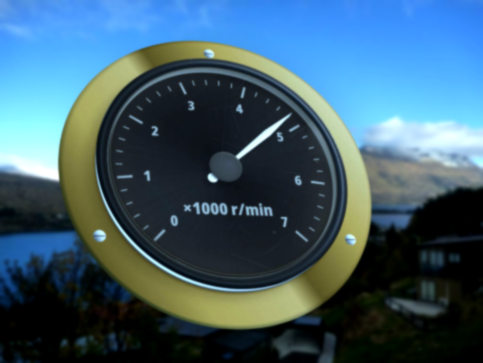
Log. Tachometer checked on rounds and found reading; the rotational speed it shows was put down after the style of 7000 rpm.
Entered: 4800 rpm
